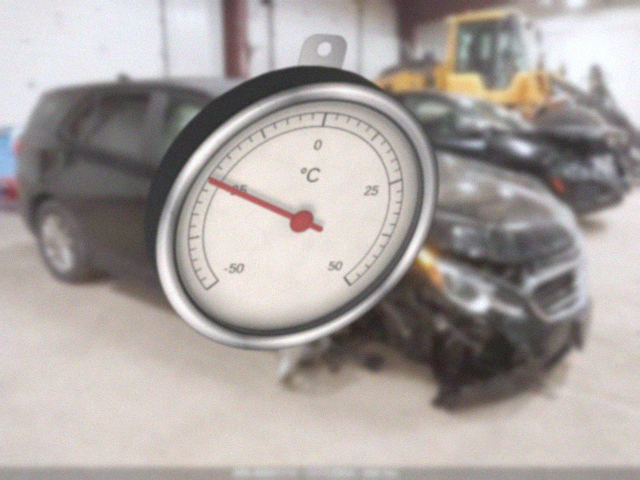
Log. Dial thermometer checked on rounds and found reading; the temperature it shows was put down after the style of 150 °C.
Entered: -25 °C
